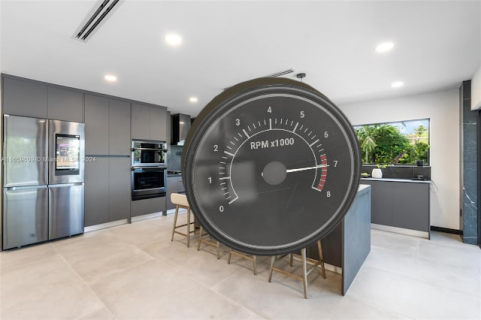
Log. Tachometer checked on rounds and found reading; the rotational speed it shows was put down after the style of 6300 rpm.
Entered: 7000 rpm
